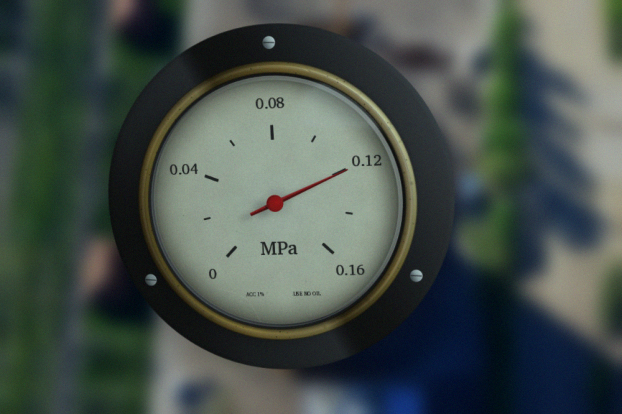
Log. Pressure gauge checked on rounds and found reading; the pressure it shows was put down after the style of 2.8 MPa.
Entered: 0.12 MPa
